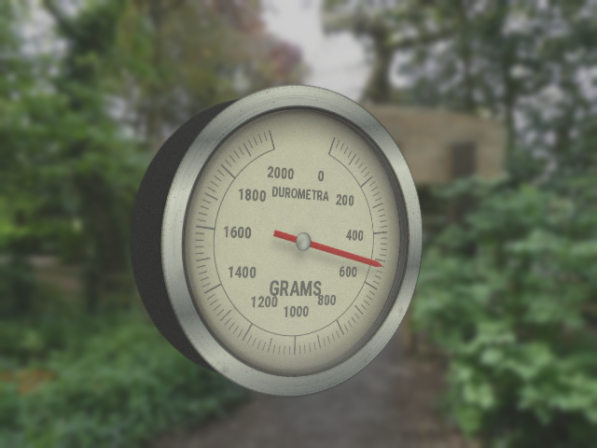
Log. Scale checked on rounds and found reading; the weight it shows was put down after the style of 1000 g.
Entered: 520 g
